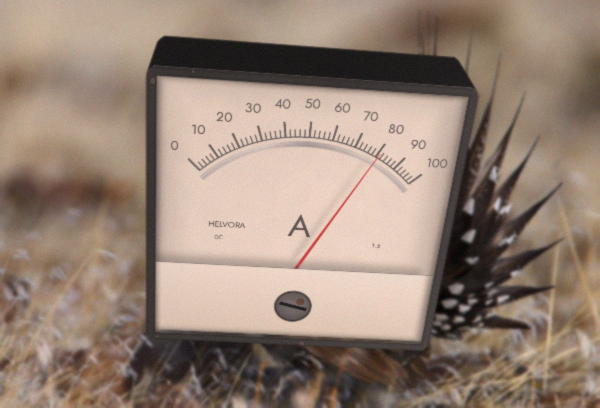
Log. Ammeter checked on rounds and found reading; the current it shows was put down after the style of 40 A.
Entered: 80 A
